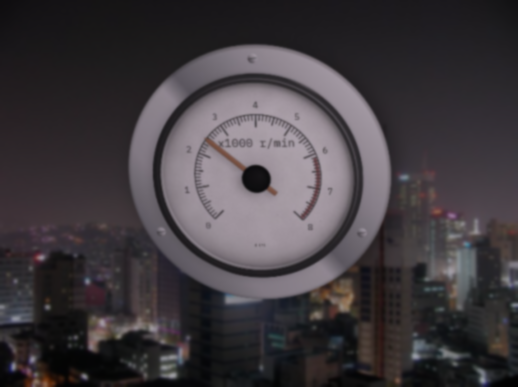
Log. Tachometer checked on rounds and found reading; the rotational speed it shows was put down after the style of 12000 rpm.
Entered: 2500 rpm
